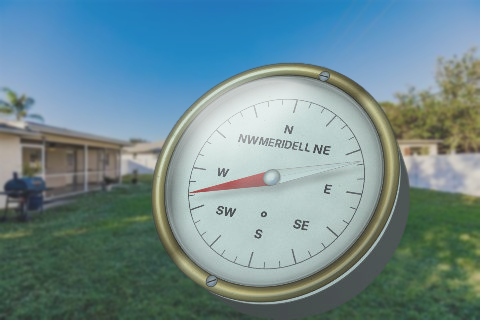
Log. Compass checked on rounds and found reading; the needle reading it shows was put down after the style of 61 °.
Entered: 250 °
